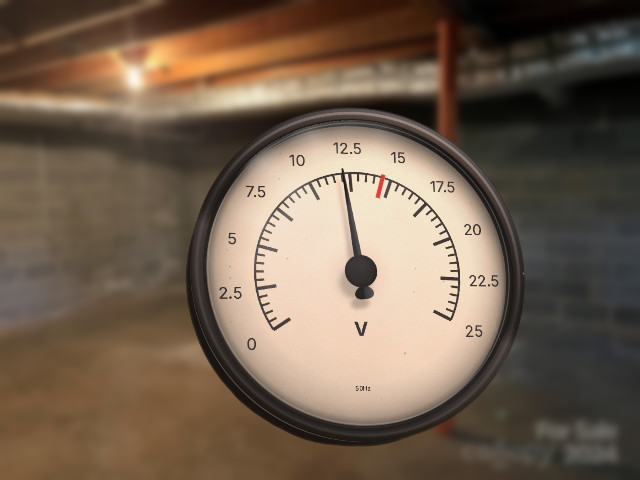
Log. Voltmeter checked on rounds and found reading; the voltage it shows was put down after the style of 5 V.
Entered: 12 V
